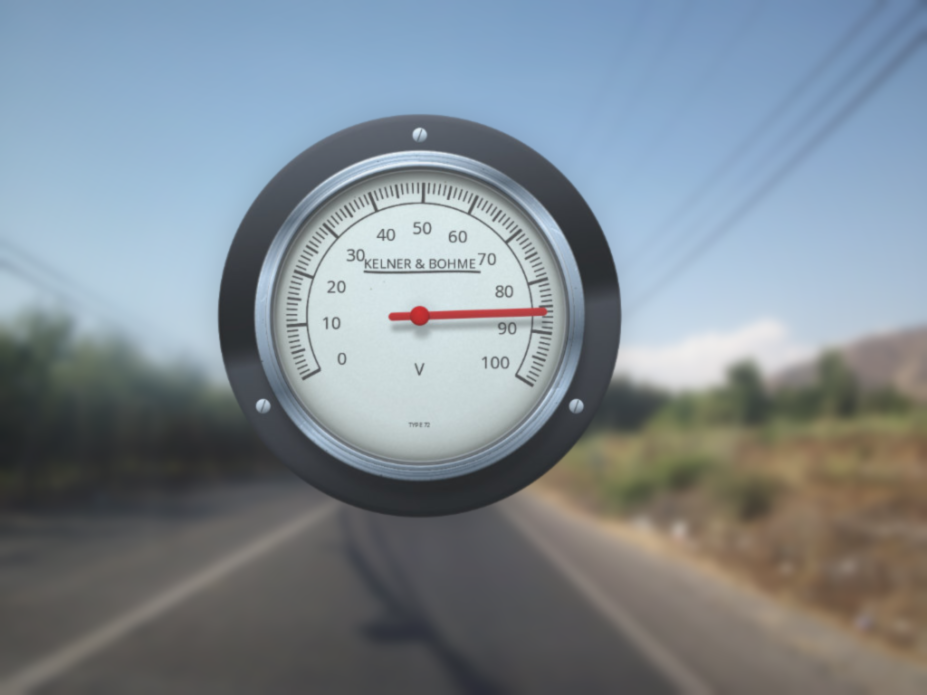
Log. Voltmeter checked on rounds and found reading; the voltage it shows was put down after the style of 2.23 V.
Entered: 86 V
